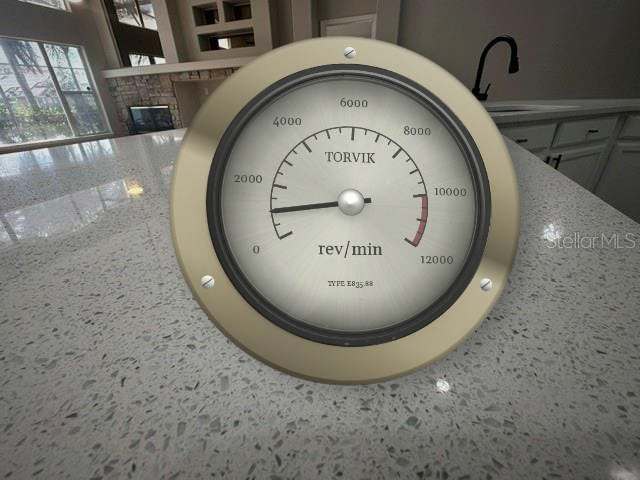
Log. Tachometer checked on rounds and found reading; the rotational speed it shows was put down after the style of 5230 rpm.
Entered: 1000 rpm
